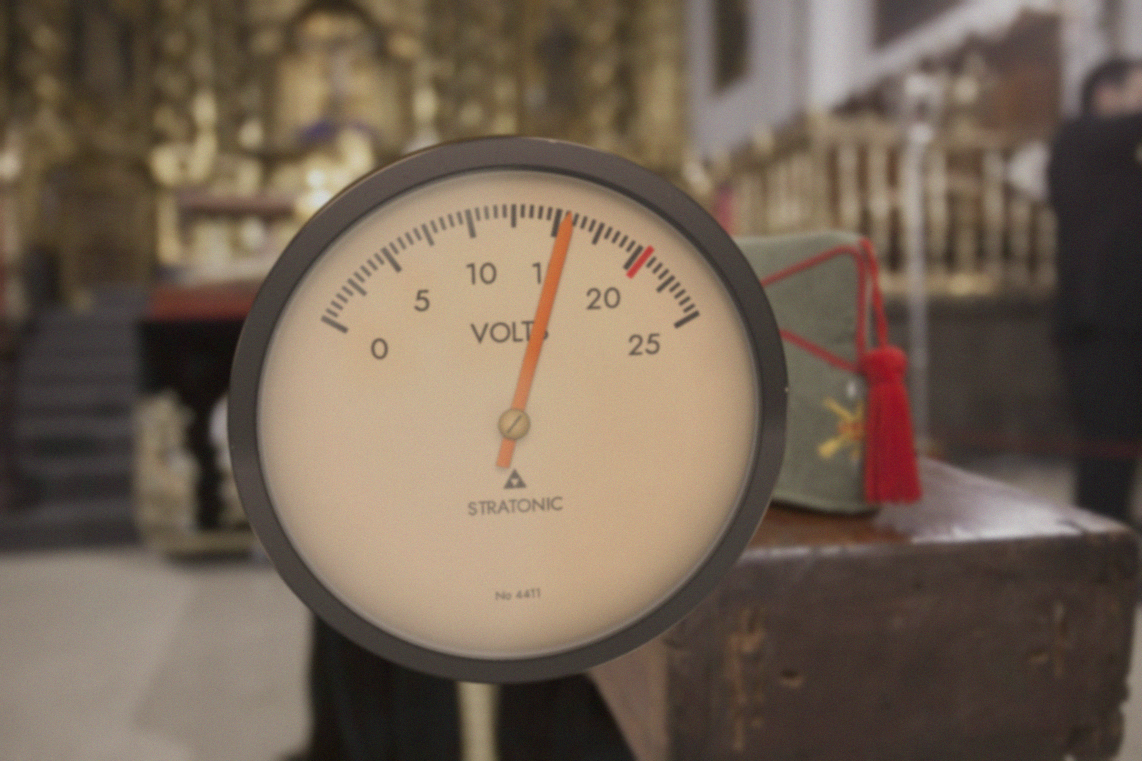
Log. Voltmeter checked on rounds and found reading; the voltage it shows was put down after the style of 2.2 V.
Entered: 15.5 V
